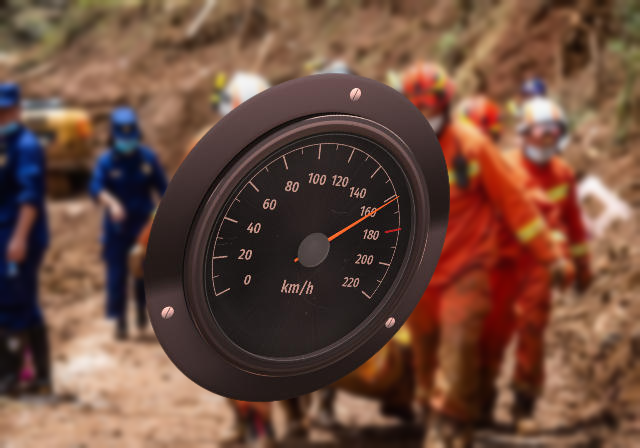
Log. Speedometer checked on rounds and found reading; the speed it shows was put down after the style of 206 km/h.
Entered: 160 km/h
